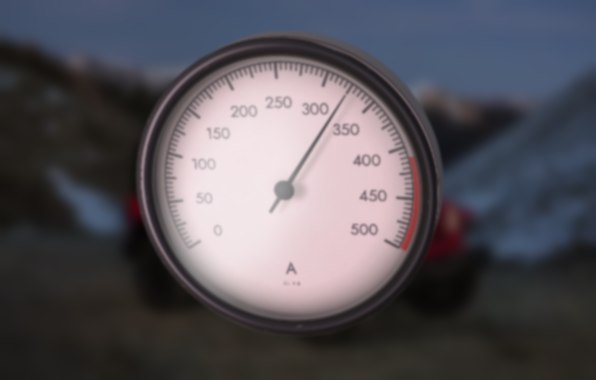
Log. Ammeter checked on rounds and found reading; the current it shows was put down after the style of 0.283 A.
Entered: 325 A
